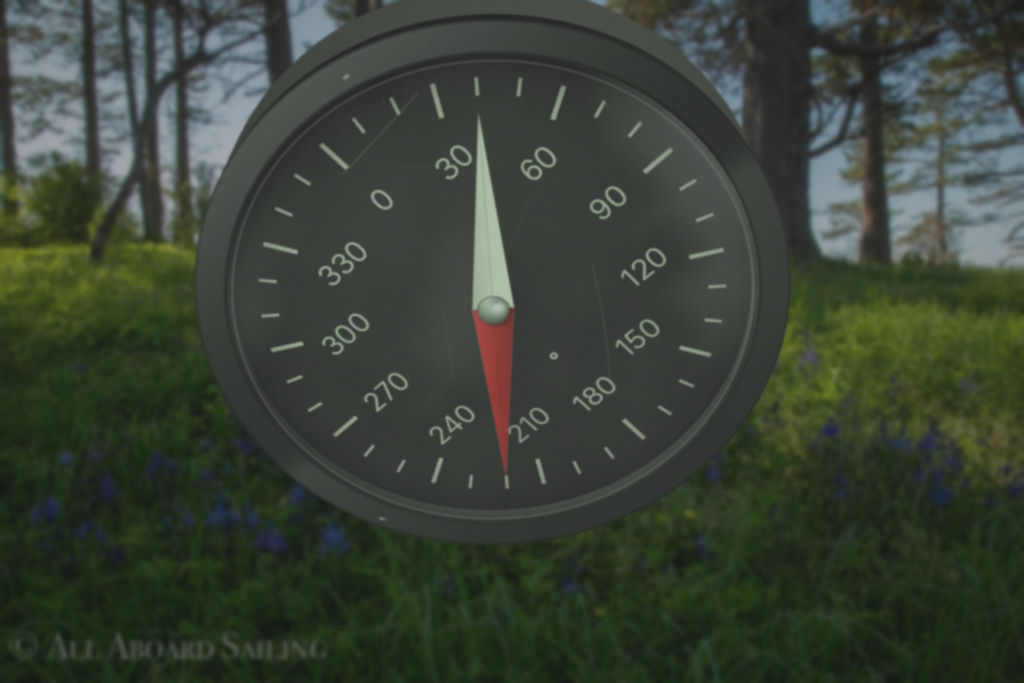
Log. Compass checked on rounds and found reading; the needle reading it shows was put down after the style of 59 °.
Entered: 220 °
